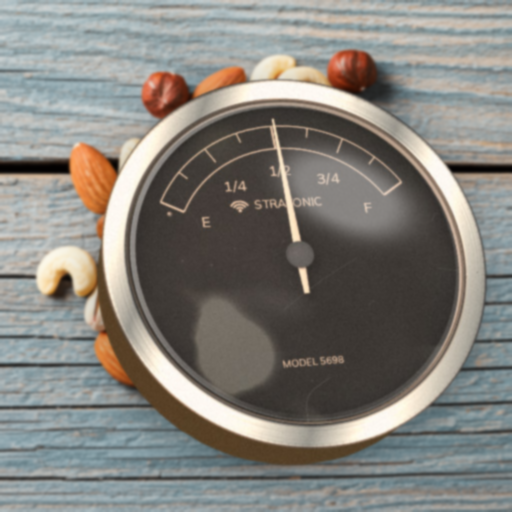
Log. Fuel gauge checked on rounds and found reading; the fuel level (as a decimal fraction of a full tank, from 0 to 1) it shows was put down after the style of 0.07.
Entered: 0.5
